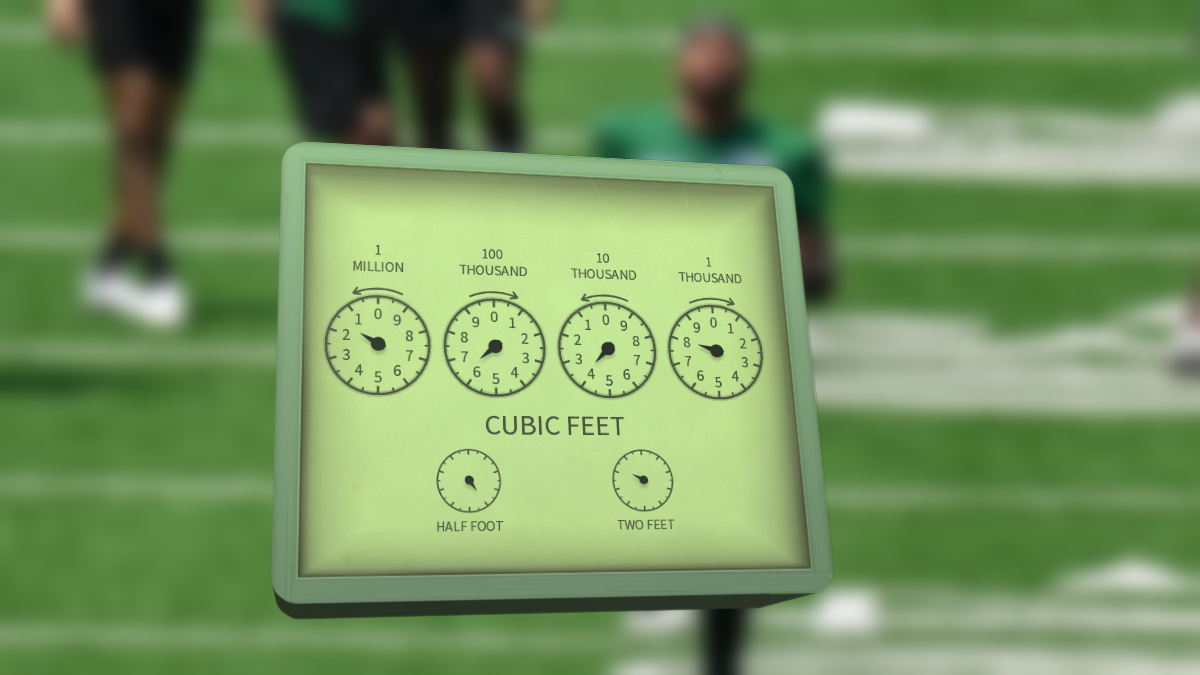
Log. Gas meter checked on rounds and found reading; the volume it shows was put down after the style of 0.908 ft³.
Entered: 163800 ft³
